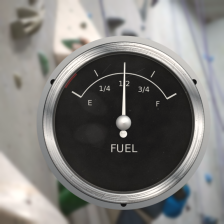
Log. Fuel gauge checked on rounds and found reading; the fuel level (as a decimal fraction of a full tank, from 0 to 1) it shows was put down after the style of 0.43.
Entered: 0.5
